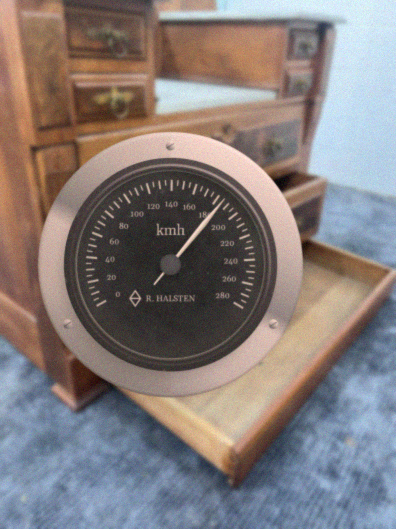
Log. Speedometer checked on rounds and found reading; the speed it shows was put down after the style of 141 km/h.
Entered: 185 km/h
